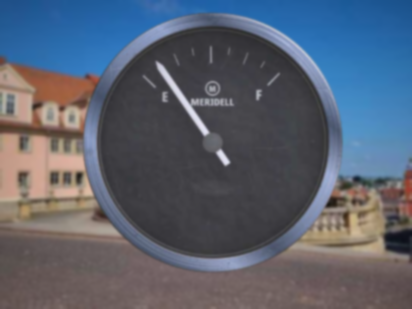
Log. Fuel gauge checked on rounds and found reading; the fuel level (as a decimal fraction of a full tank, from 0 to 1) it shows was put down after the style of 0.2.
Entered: 0.125
